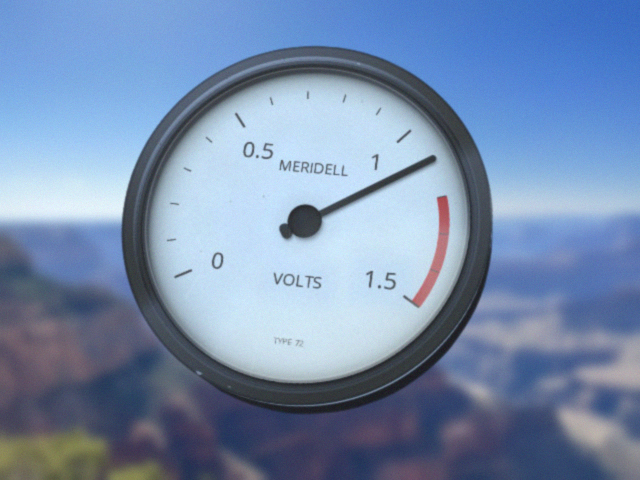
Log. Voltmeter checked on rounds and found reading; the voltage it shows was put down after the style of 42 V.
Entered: 1.1 V
